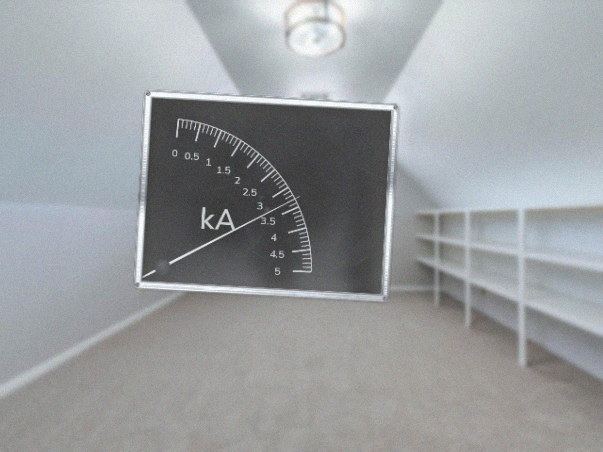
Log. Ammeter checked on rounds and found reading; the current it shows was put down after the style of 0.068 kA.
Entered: 3.3 kA
